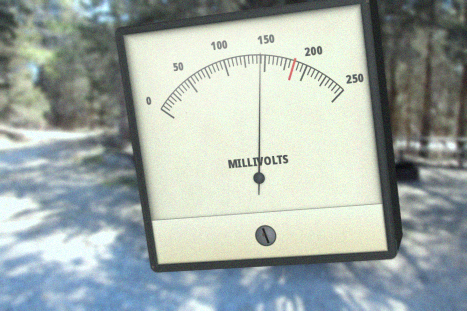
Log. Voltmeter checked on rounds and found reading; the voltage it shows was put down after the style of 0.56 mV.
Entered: 145 mV
